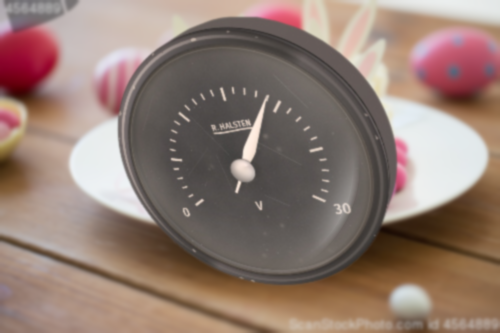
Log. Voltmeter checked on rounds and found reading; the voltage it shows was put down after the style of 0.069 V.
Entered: 19 V
